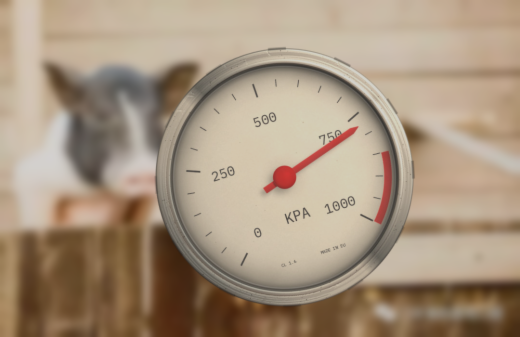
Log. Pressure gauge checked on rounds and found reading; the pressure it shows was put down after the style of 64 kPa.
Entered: 775 kPa
